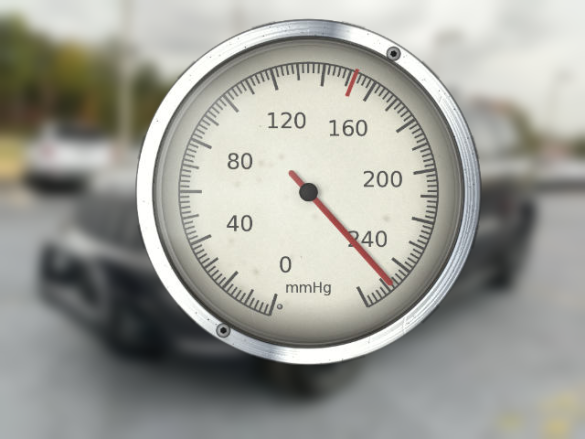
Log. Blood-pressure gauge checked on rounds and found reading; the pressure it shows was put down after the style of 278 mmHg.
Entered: 248 mmHg
